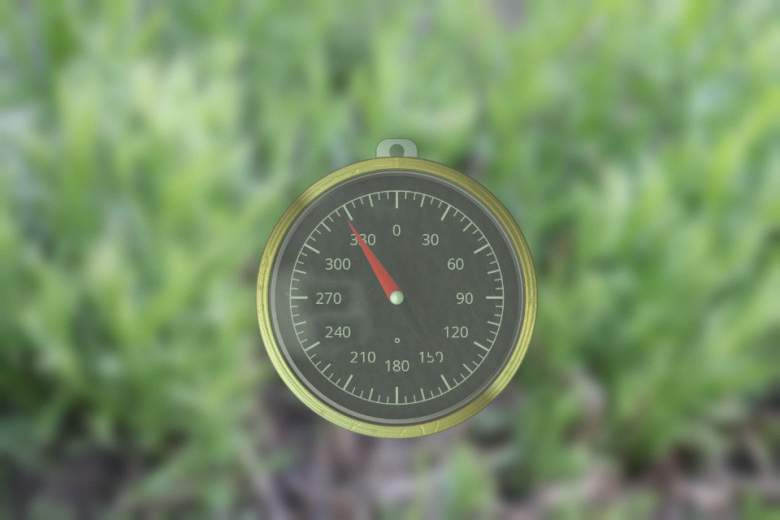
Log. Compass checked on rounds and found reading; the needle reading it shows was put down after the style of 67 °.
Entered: 327.5 °
